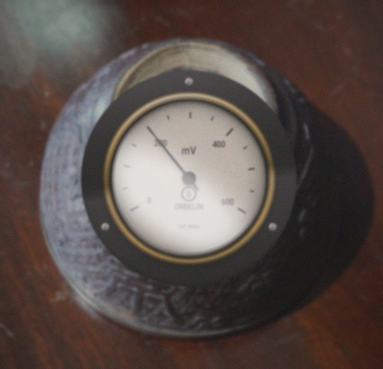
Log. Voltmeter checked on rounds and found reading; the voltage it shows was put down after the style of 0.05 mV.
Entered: 200 mV
